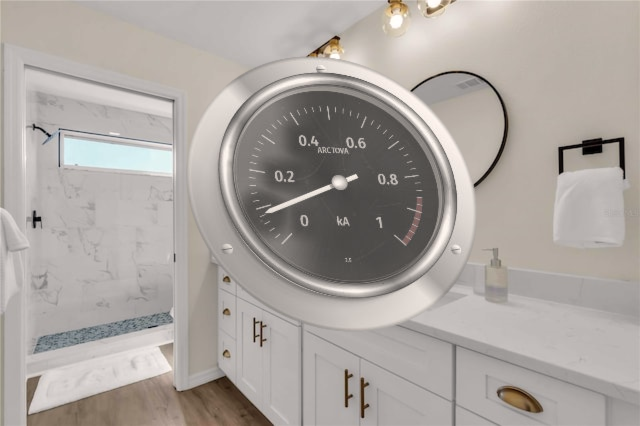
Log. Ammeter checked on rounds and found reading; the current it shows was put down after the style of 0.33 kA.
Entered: 0.08 kA
